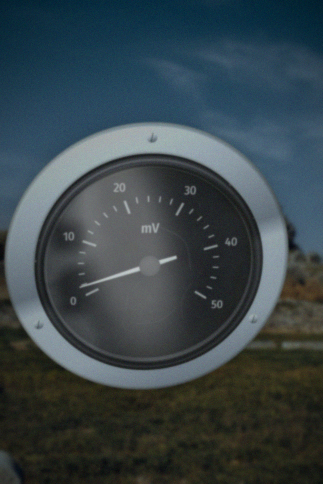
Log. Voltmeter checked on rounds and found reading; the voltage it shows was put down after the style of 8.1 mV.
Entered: 2 mV
